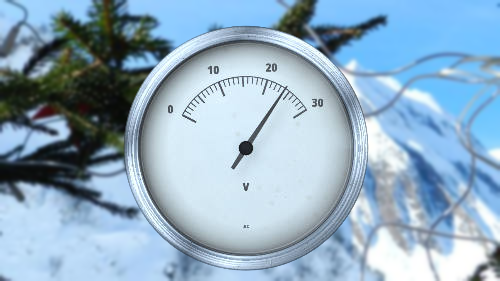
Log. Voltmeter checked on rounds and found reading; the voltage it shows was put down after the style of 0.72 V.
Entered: 24 V
